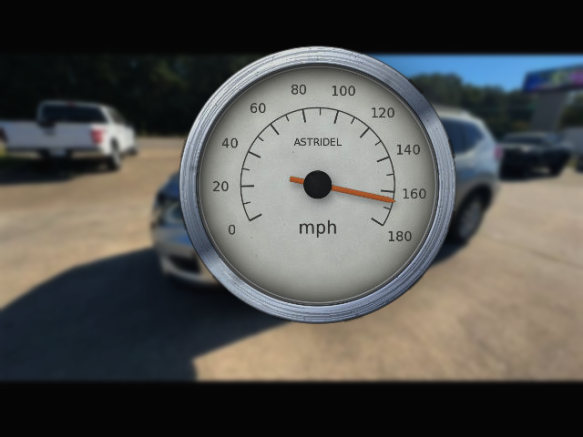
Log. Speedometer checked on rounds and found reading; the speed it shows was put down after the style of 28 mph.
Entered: 165 mph
